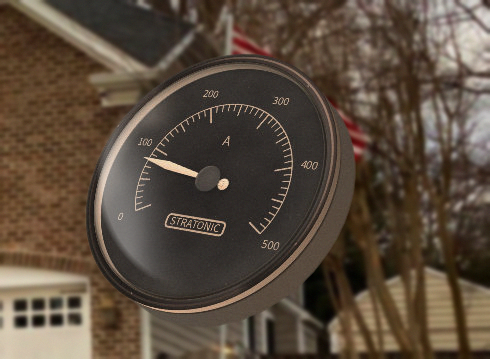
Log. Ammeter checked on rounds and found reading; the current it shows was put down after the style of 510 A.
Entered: 80 A
